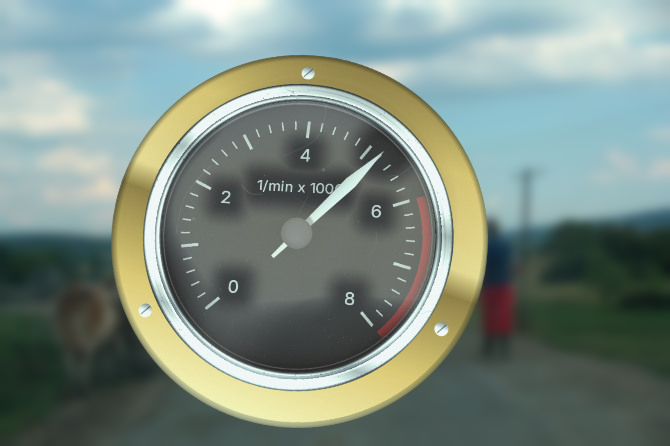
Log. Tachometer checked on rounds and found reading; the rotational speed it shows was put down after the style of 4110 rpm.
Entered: 5200 rpm
